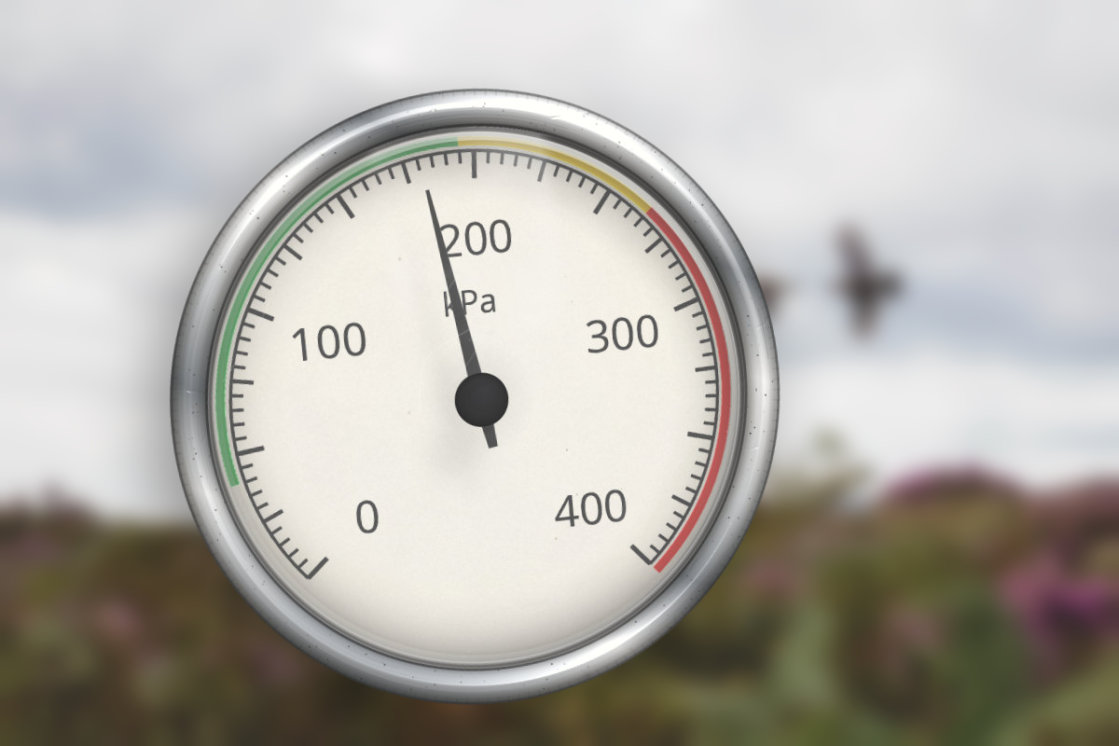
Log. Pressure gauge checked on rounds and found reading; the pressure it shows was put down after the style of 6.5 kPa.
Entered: 180 kPa
